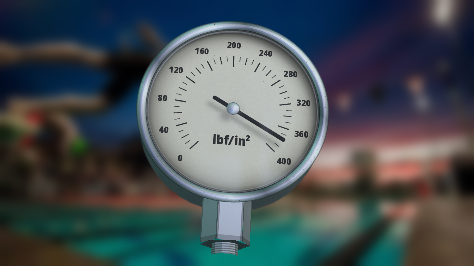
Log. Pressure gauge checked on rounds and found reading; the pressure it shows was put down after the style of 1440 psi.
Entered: 380 psi
